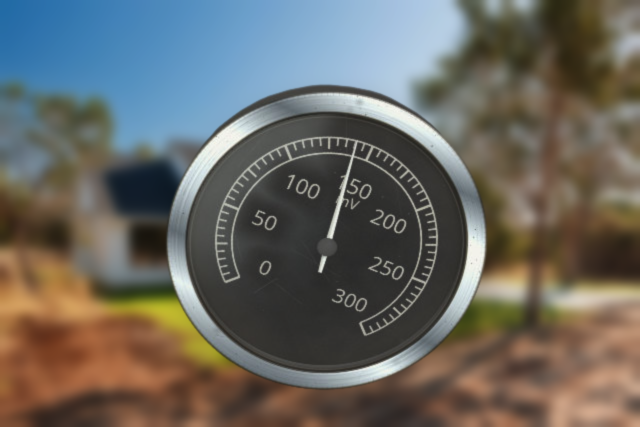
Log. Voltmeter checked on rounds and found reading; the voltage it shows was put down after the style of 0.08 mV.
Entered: 140 mV
